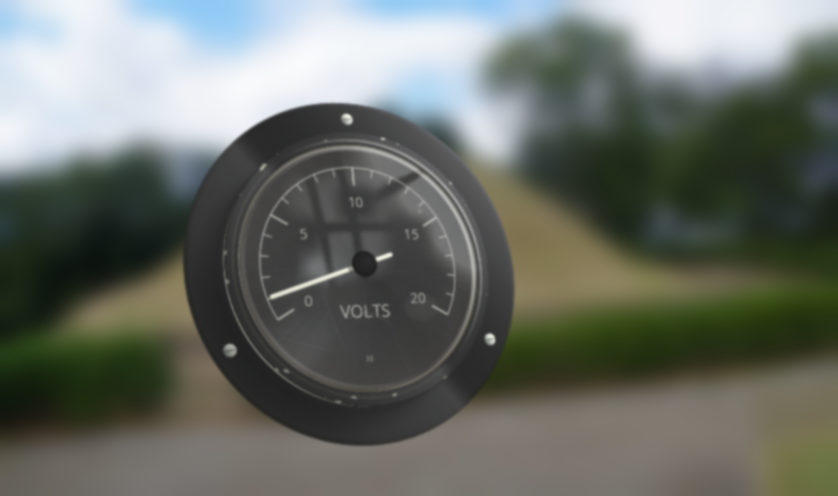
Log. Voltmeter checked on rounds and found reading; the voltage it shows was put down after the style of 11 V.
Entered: 1 V
